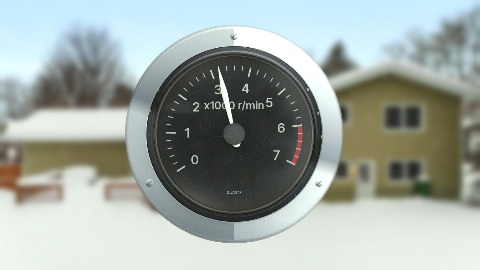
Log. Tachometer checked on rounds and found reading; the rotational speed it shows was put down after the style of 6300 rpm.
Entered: 3200 rpm
